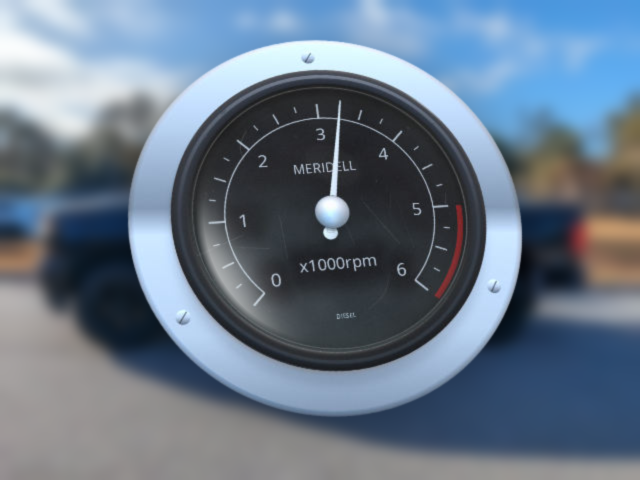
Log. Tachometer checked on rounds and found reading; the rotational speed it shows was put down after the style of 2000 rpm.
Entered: 3250 rpm
